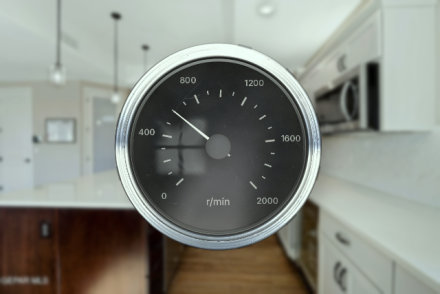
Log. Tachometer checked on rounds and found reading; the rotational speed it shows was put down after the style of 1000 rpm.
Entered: 600 rpm
